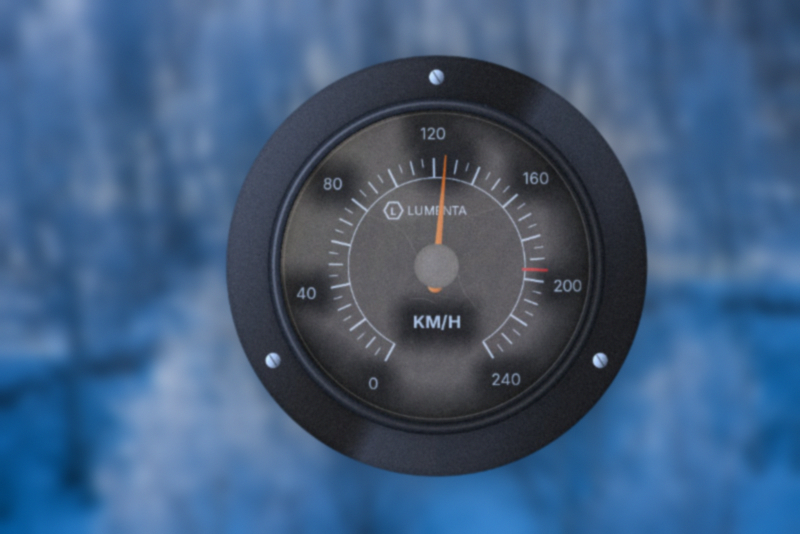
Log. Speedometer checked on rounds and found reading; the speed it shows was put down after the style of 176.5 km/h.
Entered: 125 km/h
